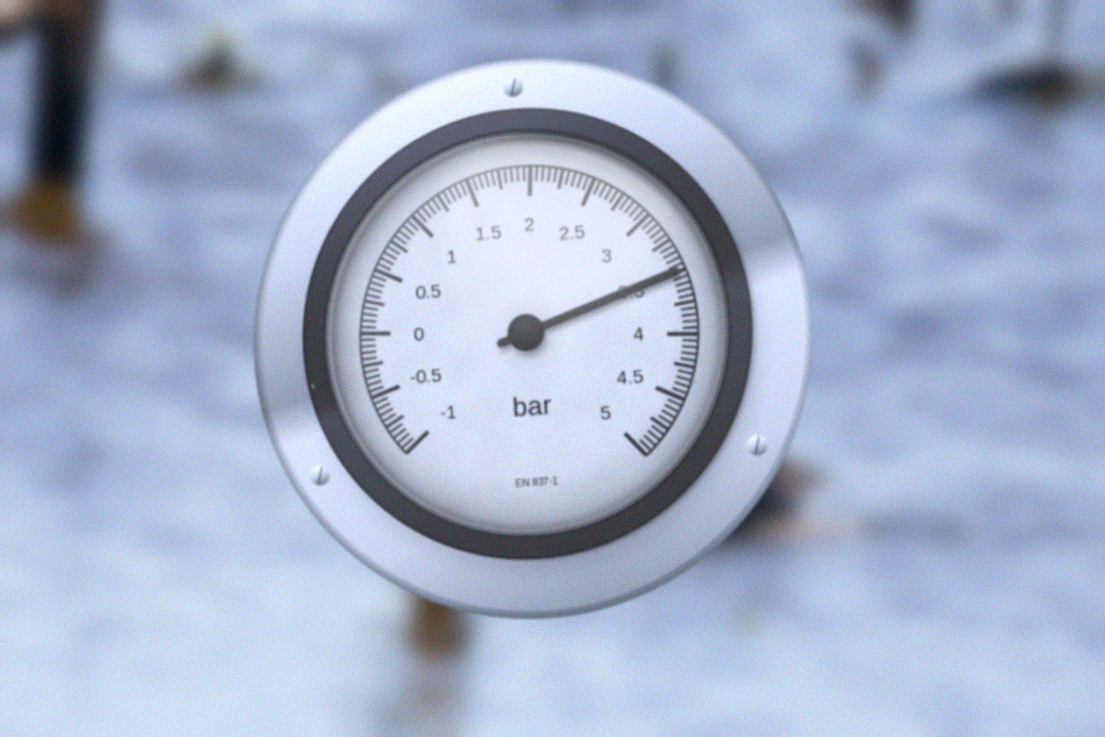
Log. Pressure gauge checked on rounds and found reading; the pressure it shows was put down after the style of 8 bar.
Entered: 3.5 bar
